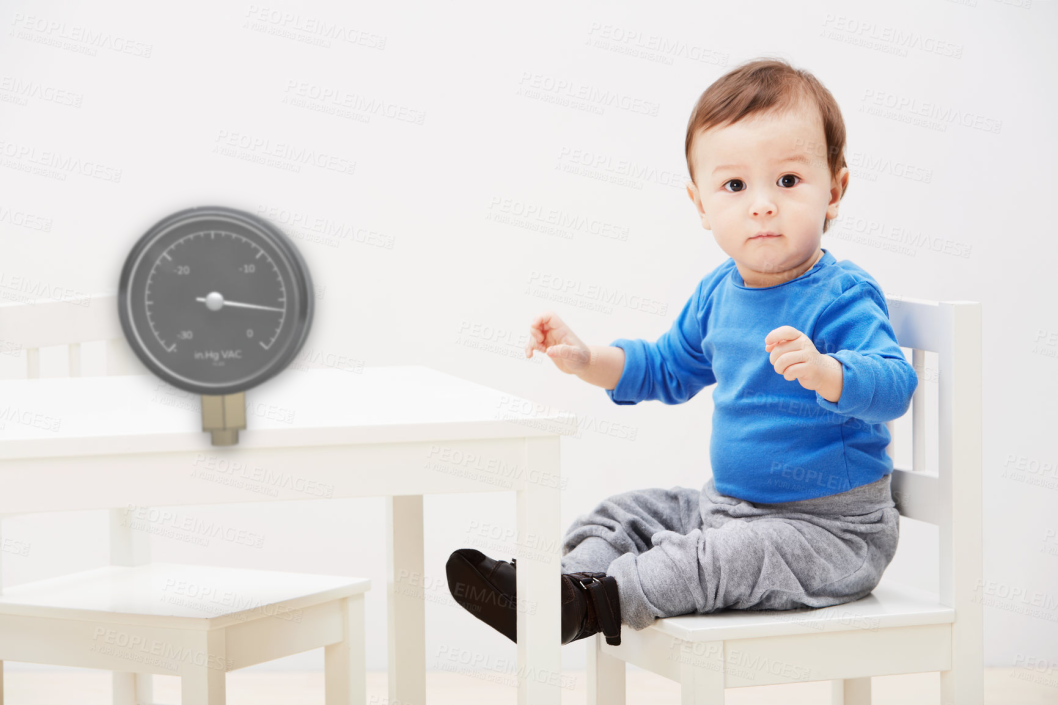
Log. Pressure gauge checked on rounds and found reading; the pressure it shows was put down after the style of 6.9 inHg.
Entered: -4 inHg
